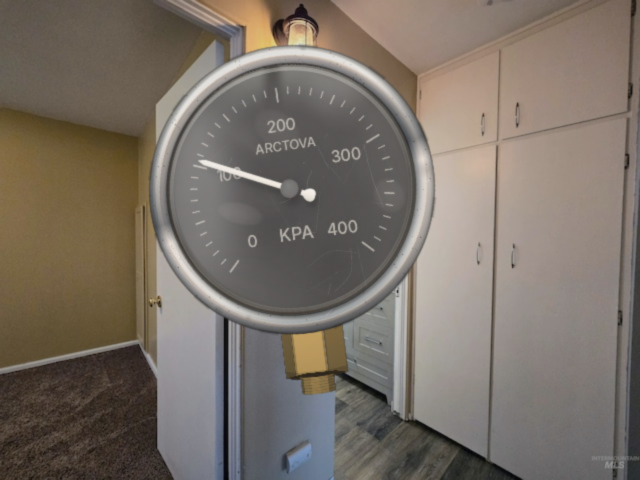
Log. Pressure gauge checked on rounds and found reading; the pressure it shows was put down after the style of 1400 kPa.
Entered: 105 kPa
